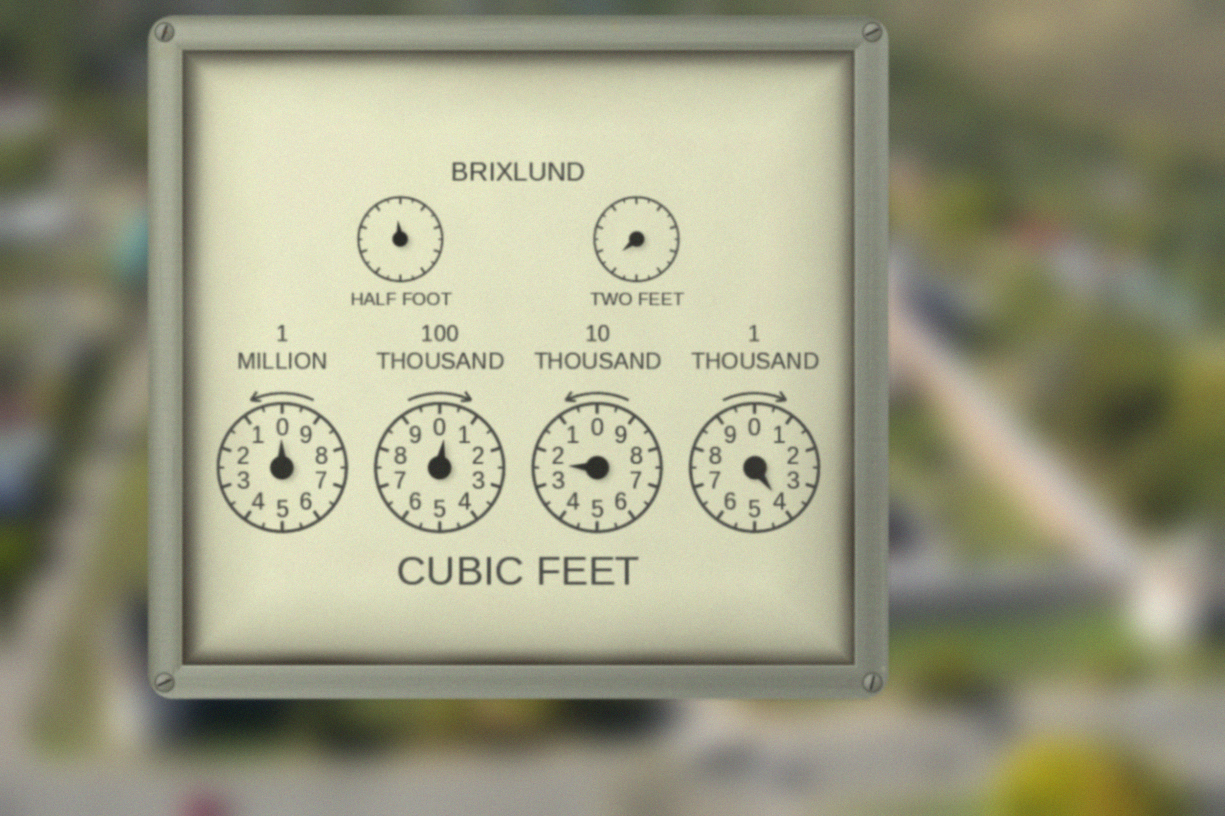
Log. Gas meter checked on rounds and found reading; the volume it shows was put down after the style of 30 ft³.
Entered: 2400 ft³
